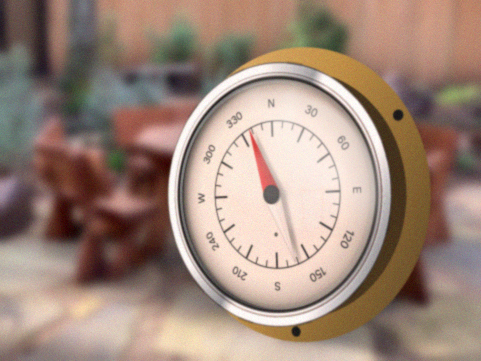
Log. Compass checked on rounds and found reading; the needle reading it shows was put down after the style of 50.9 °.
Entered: 340 °
